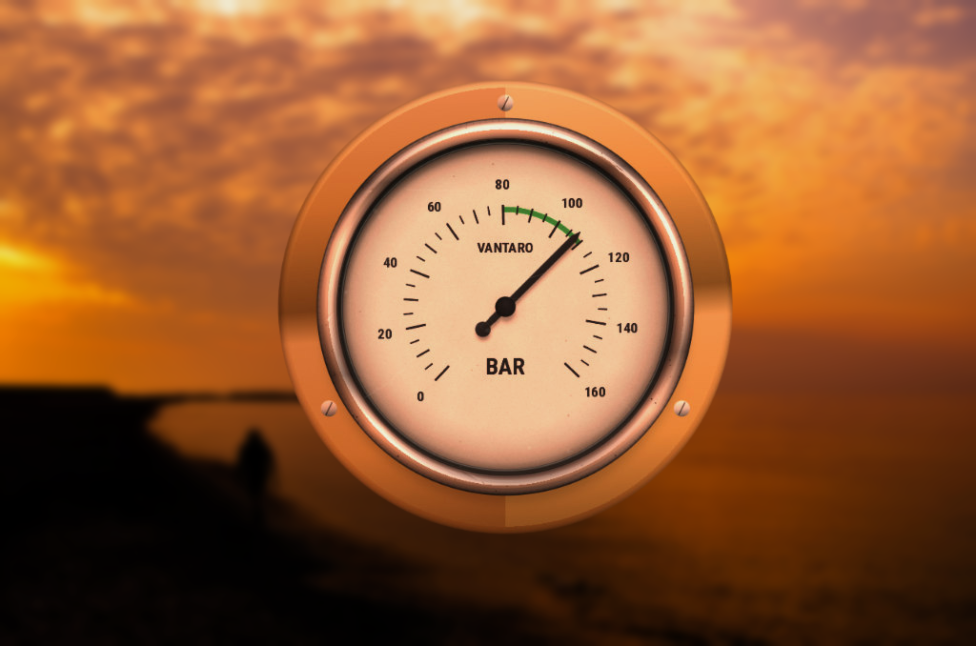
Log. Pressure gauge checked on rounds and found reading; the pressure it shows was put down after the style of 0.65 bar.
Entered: 107.5 bar
